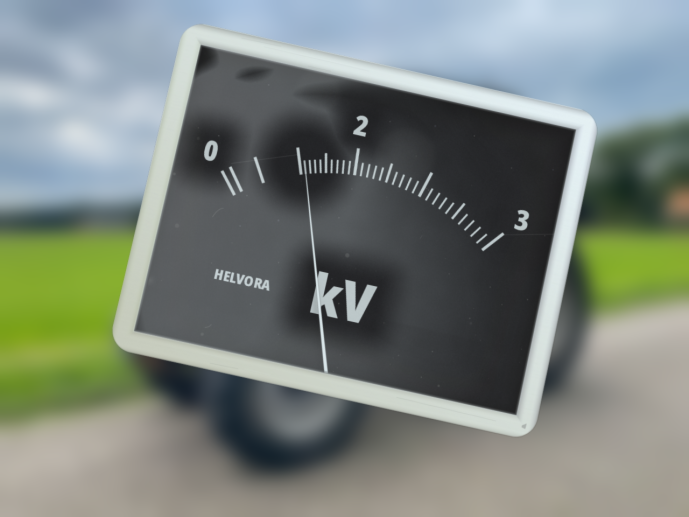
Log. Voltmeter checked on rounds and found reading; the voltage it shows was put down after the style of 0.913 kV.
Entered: 1.55 kV
